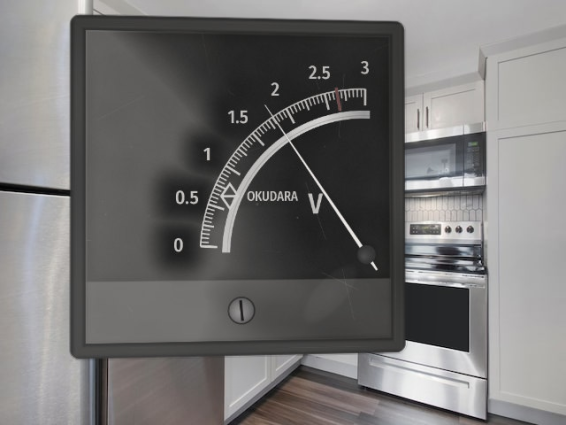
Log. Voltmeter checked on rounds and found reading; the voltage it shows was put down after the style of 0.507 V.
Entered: 1.8 V
